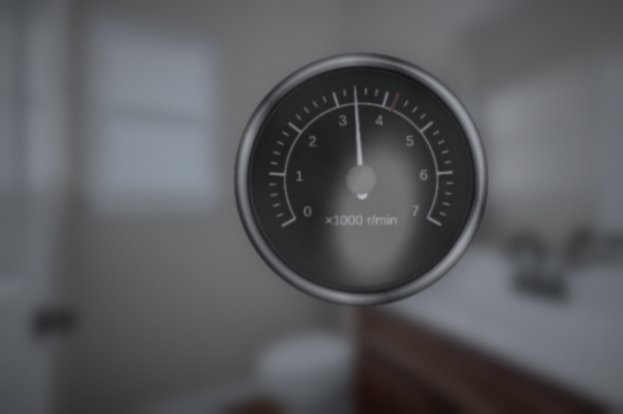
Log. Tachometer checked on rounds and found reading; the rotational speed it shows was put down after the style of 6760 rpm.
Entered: 3400 rpm
